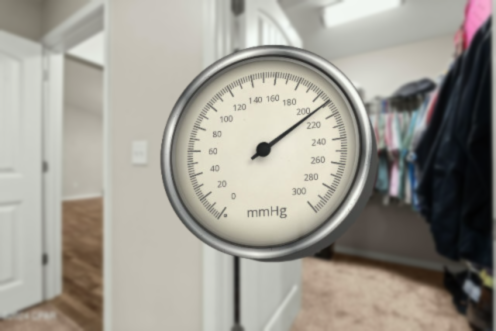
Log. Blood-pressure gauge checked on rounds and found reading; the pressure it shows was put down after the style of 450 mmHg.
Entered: 210 mmHg
